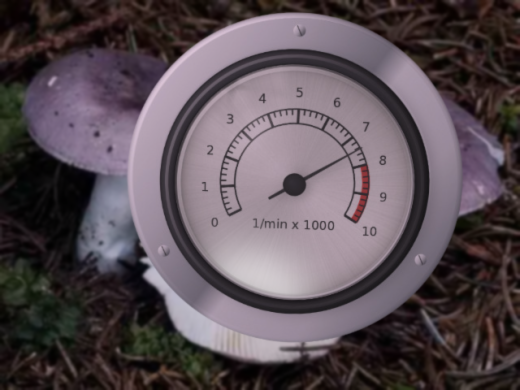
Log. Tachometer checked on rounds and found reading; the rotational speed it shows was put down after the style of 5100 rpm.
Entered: 7400 rpm
